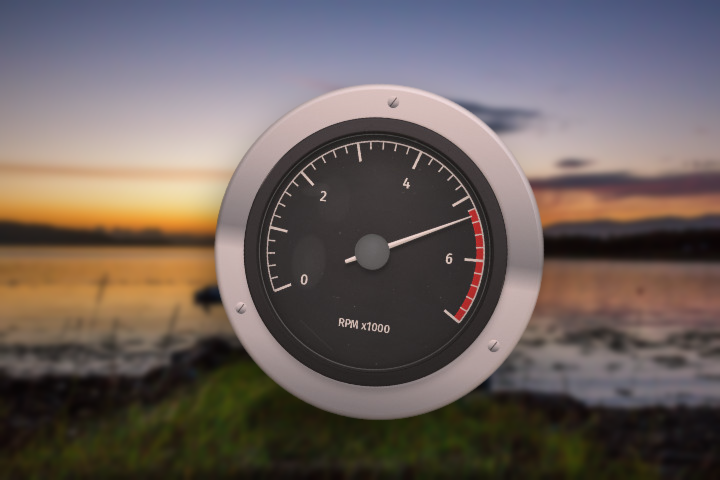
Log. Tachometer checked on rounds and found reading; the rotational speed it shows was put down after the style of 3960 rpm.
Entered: 5300 rpm
